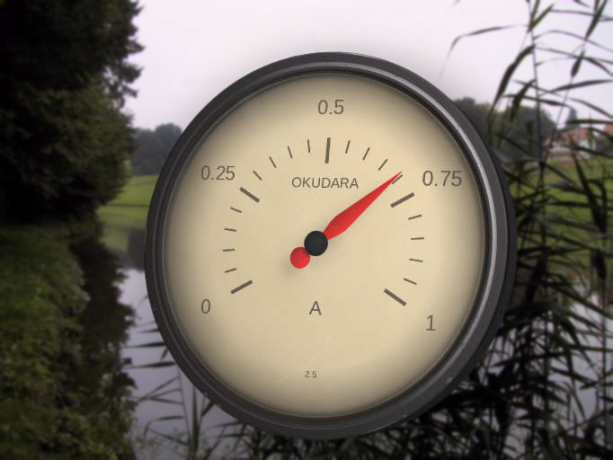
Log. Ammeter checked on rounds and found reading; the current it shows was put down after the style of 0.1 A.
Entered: 0.7 A
